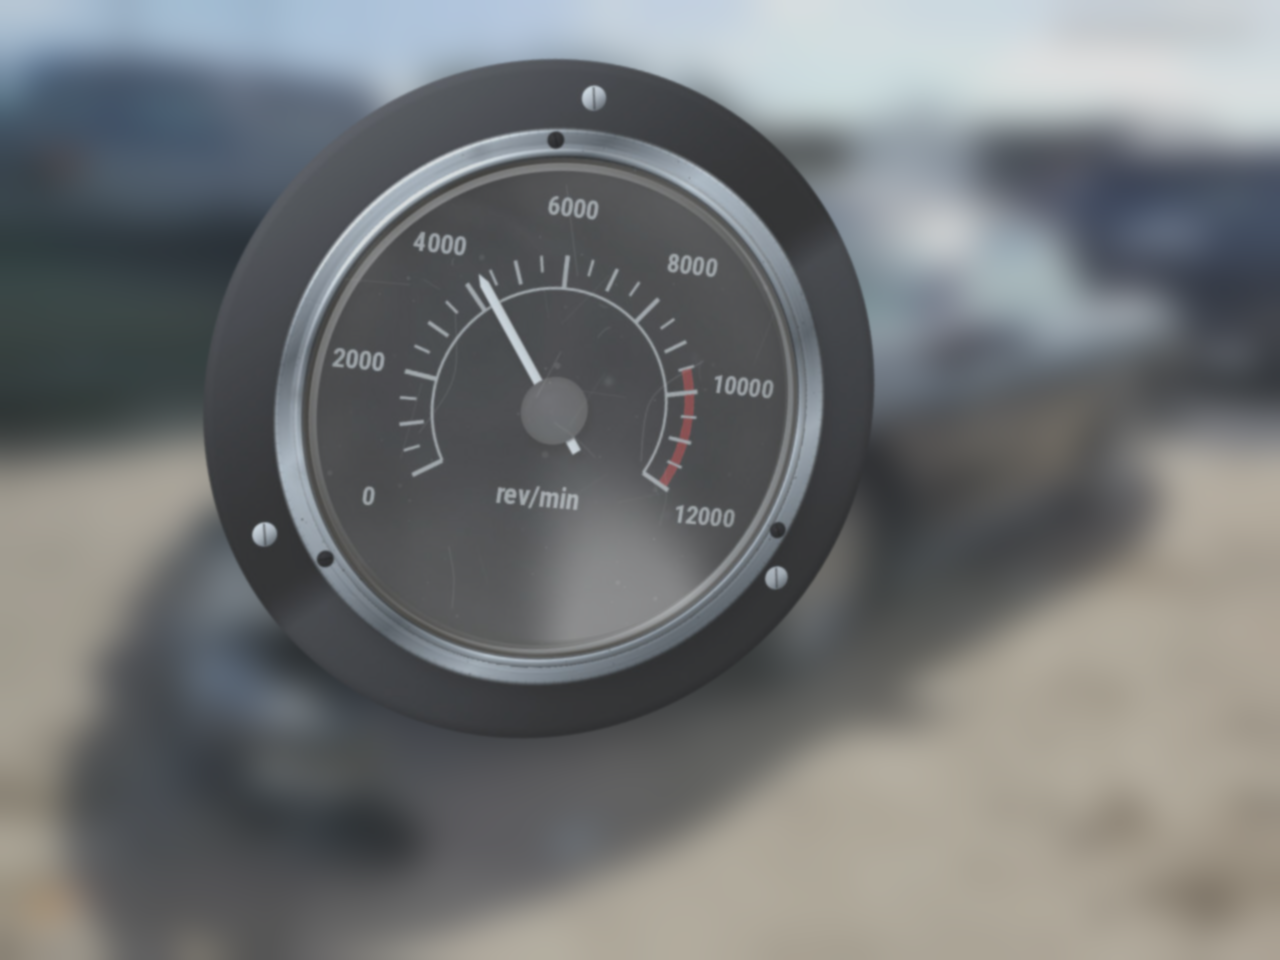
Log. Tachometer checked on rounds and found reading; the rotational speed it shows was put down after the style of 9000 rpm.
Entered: 4250 rpm
